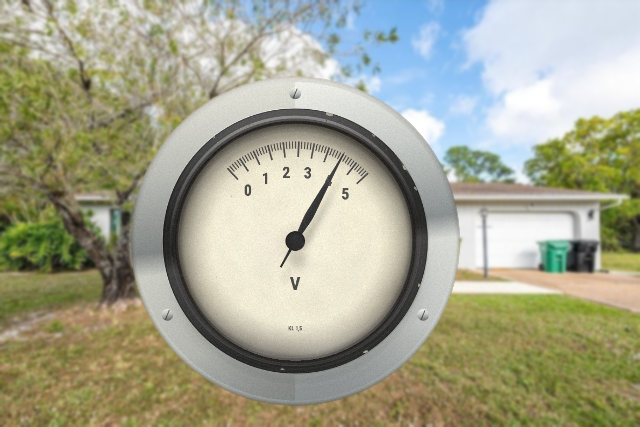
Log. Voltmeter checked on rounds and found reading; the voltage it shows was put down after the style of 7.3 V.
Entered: 4 V
